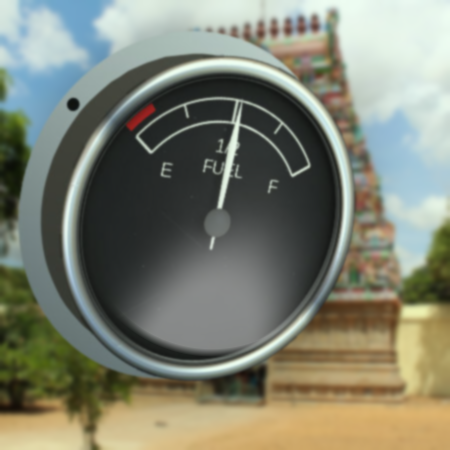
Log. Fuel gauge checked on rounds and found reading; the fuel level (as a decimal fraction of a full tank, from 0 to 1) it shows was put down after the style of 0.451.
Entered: 0.5
